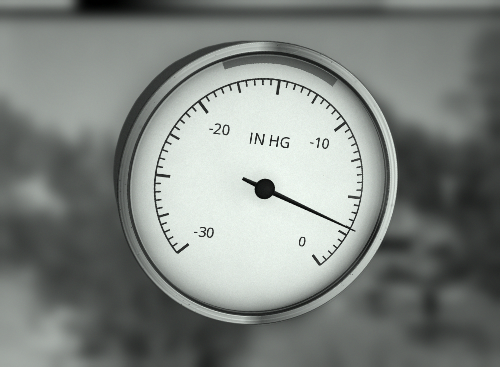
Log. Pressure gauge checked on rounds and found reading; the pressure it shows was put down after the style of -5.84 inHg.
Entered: -3 inHg
